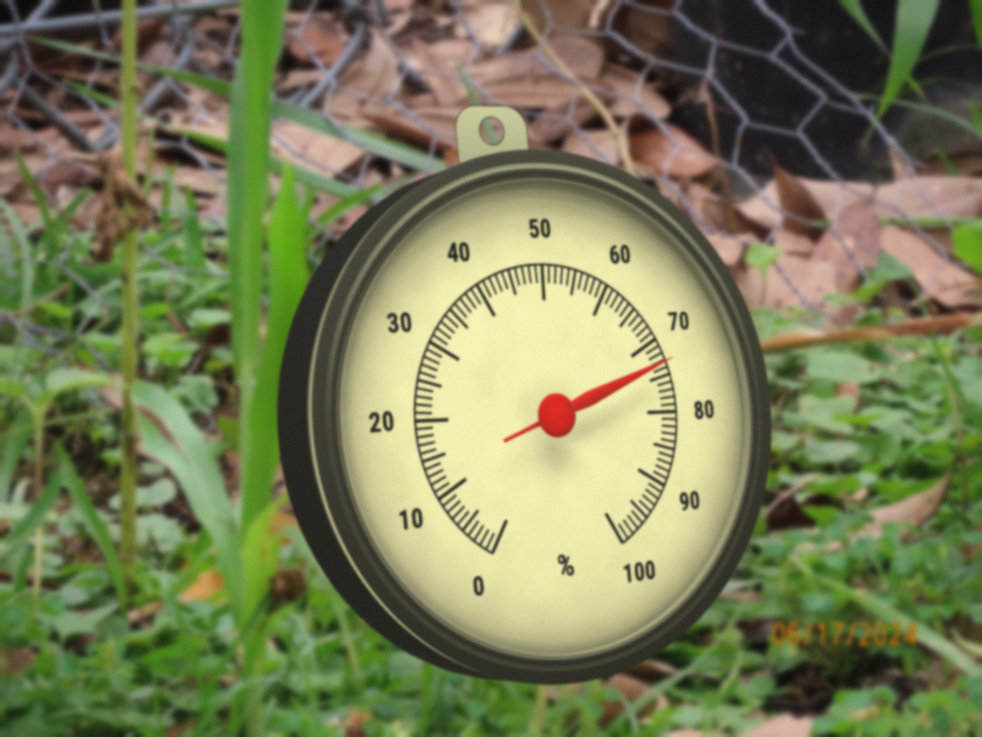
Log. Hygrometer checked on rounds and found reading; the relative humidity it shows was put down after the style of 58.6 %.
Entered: 73 %
